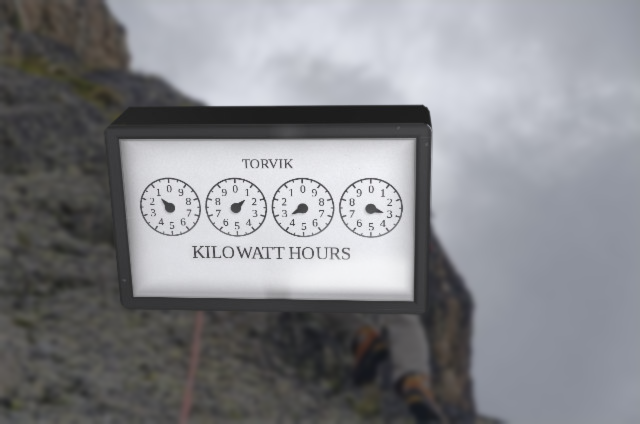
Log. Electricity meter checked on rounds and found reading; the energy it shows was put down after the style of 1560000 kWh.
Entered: 1133 kWh
